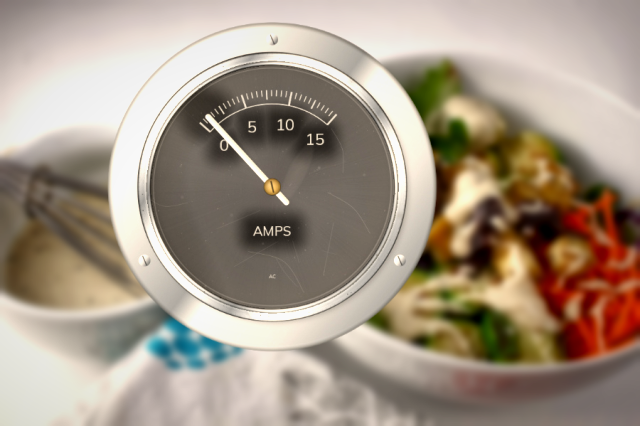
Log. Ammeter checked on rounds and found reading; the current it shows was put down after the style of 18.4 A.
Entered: 1 A
